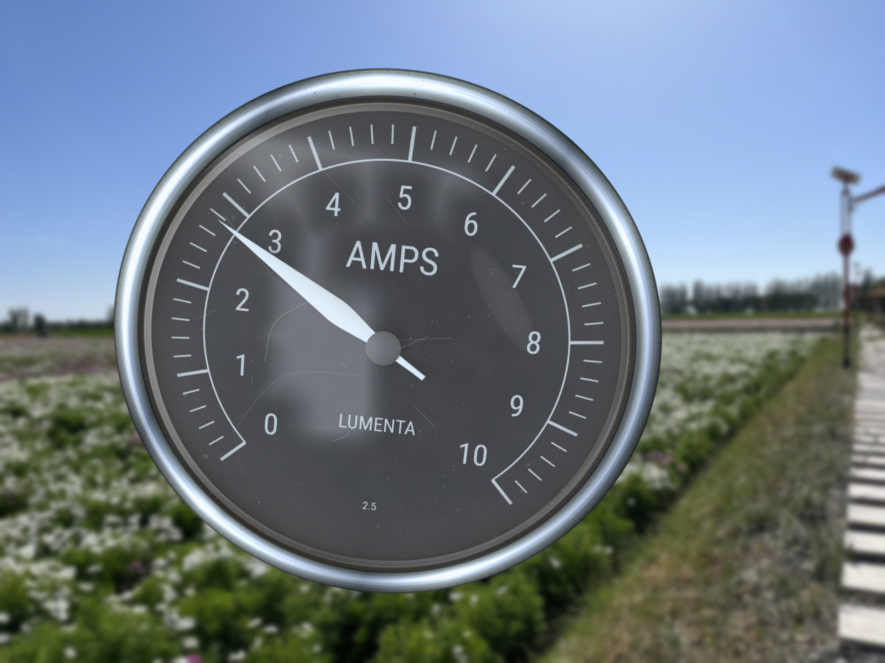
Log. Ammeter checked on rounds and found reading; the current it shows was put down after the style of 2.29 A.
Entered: 2.8 A
